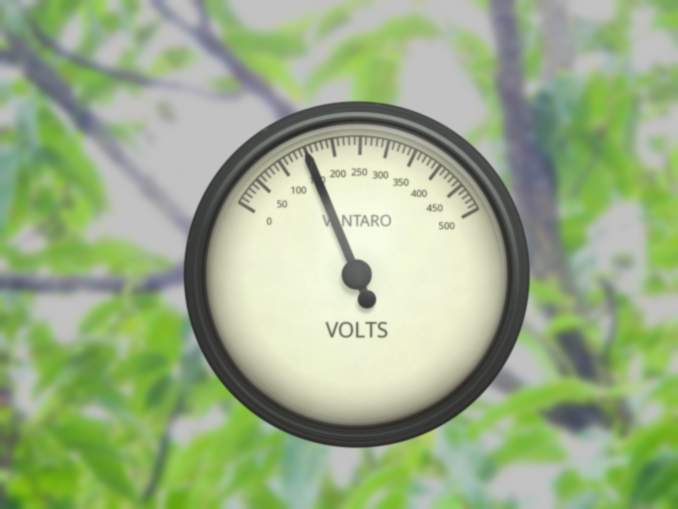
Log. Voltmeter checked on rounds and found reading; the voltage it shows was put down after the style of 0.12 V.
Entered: 150 V
